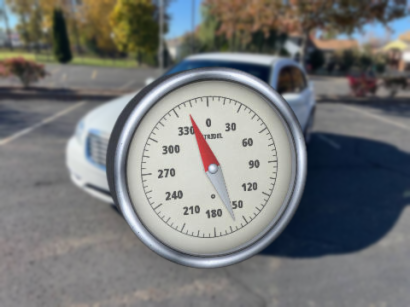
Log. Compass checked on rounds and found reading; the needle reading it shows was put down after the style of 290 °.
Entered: 340 °
